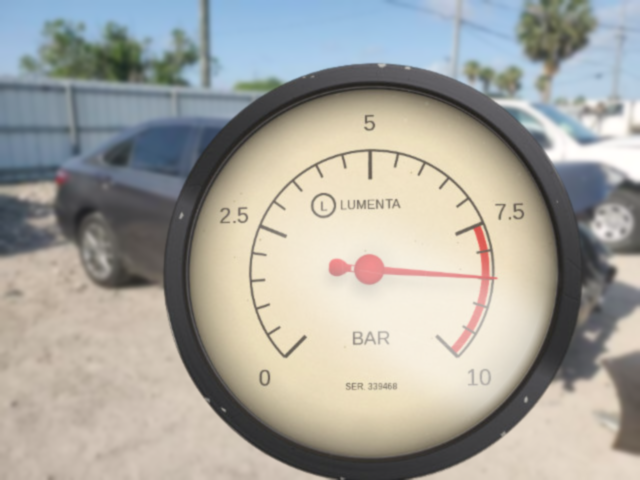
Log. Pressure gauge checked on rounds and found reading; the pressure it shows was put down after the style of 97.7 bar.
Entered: 8.5 bar
